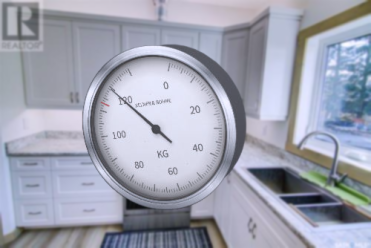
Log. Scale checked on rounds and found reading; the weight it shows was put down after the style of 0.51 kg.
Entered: 120 kg
